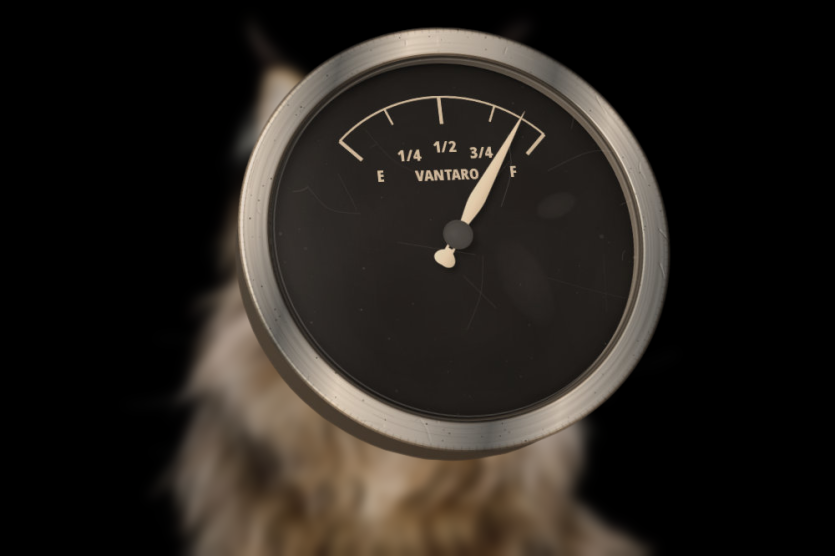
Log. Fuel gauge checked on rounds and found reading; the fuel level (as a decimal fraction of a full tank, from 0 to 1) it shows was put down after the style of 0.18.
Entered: 0.875
